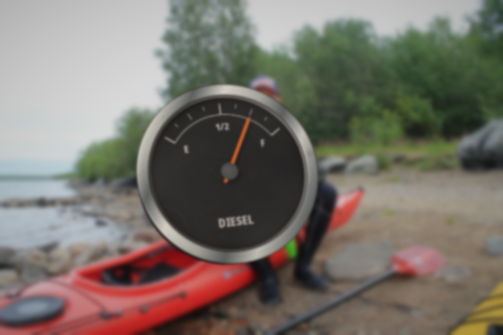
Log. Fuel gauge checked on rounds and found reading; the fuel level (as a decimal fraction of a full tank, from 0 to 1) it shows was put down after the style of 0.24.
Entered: 0.75
